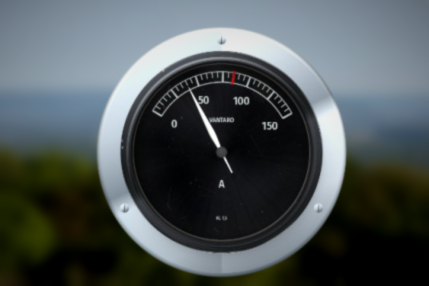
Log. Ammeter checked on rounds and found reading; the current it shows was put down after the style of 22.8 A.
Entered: 40 A
